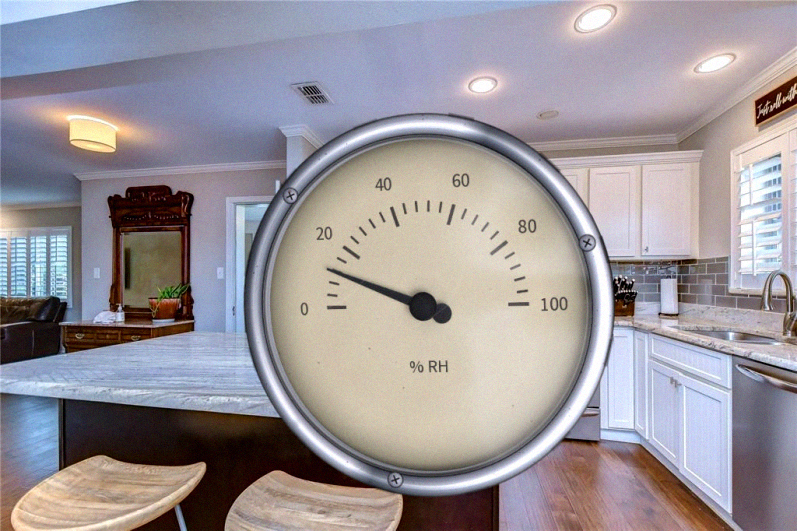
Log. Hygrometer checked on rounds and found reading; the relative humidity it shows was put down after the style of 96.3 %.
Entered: 12 %
